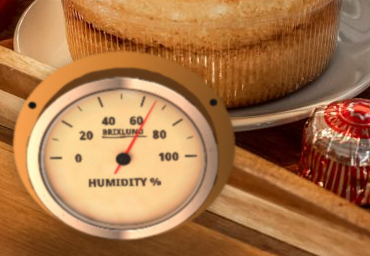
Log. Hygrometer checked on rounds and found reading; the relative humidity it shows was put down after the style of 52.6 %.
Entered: 65 %
